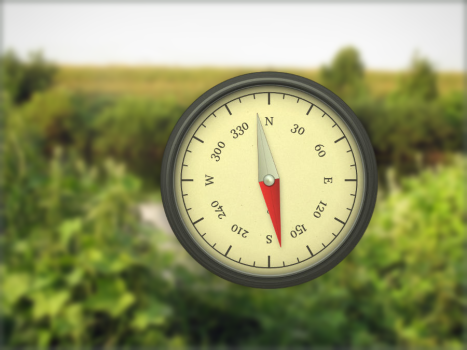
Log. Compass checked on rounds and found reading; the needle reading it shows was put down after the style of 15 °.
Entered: 170 °
